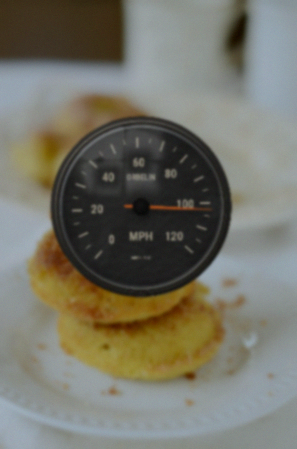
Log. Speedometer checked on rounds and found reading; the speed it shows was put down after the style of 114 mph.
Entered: 102.5 mph
